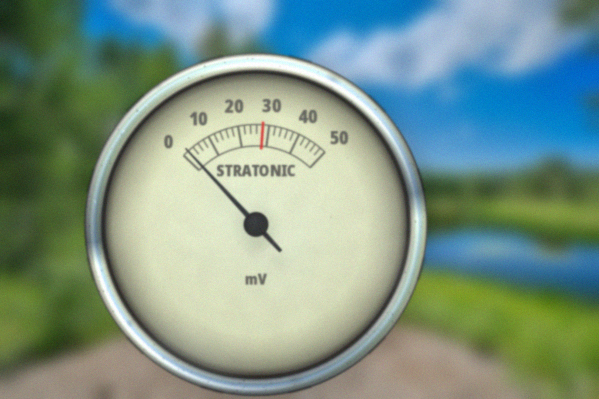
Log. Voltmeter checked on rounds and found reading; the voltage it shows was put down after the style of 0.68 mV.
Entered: 2 mV
